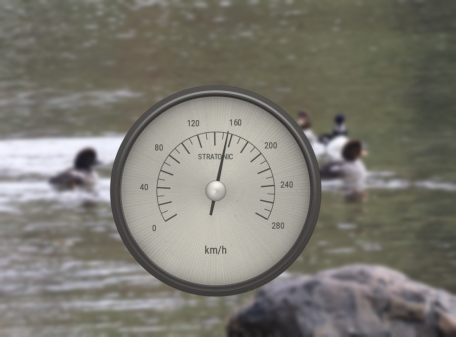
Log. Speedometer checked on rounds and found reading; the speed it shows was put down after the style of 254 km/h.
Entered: 155 km/h
